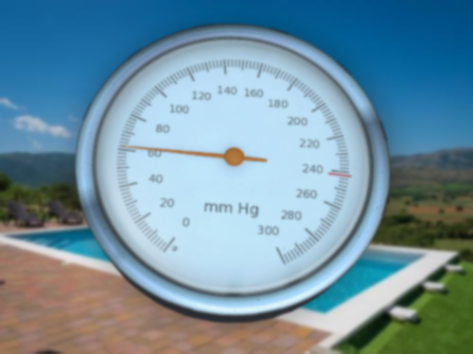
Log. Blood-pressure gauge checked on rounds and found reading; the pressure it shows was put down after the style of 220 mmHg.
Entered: 60 mmHg
